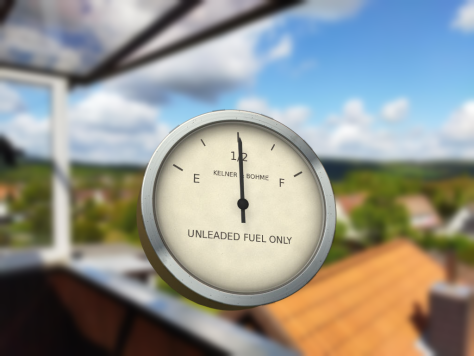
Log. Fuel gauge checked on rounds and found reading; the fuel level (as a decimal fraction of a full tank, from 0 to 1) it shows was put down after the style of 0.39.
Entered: 0.5
